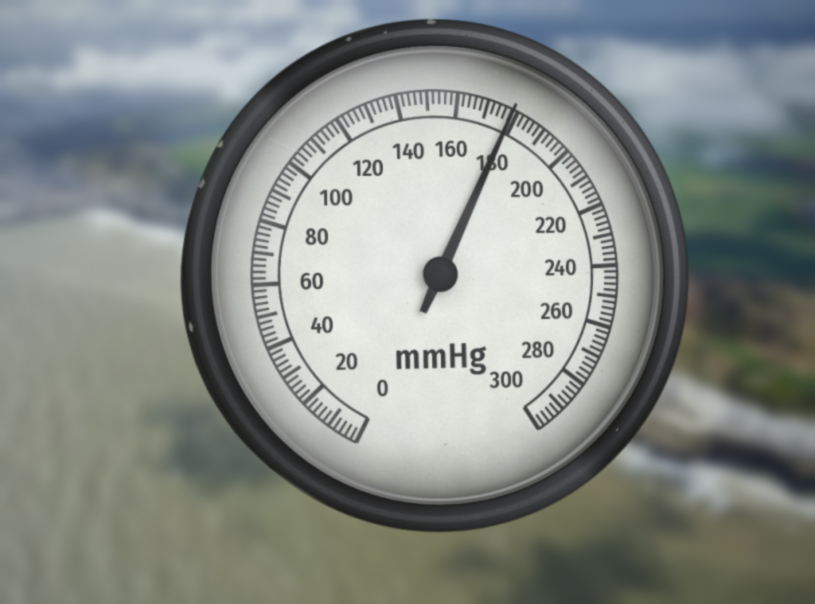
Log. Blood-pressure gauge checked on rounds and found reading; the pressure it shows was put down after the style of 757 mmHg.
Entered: 178 mmHg
